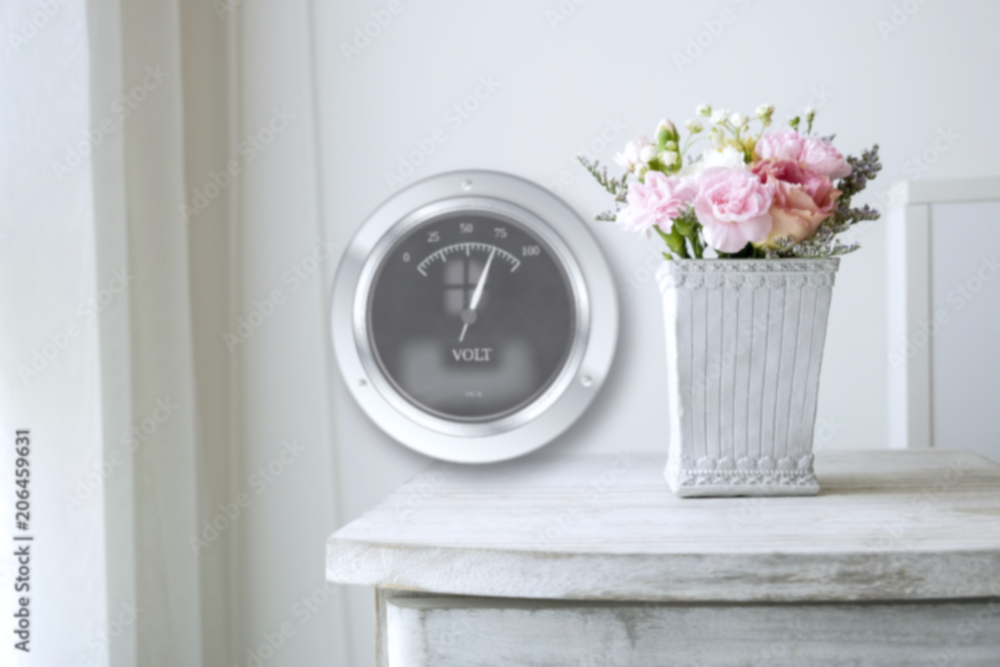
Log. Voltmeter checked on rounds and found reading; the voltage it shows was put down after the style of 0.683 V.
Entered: 75 V
